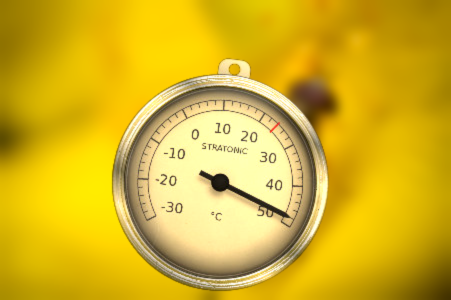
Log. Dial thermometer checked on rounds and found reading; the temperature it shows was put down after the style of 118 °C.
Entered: 48 °C
